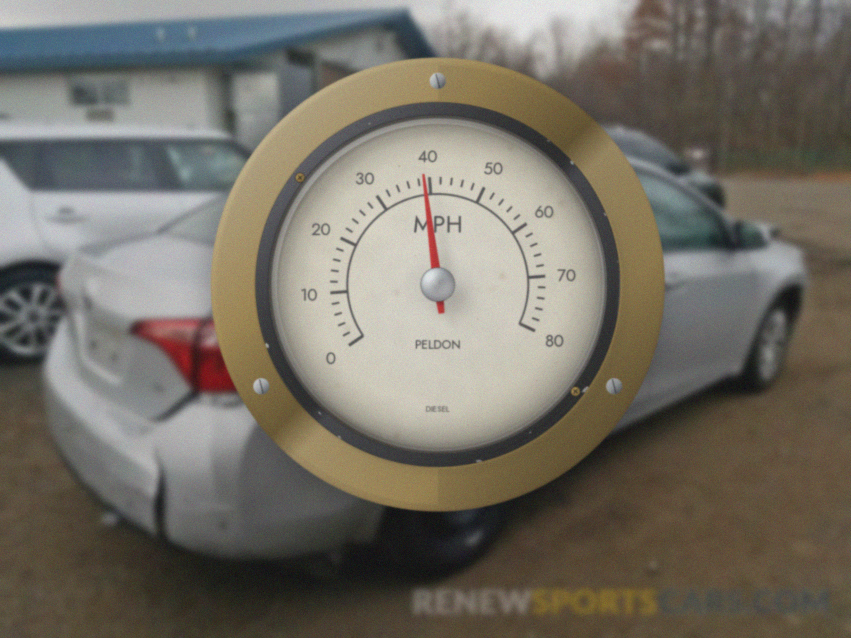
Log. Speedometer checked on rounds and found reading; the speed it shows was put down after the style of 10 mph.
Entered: 39 mph
